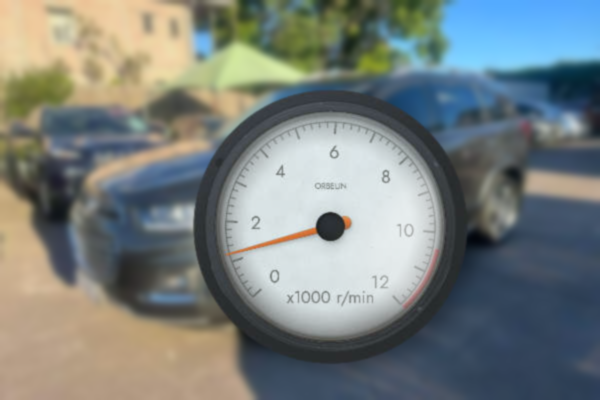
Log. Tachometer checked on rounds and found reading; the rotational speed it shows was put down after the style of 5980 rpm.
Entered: 1200 rpm
